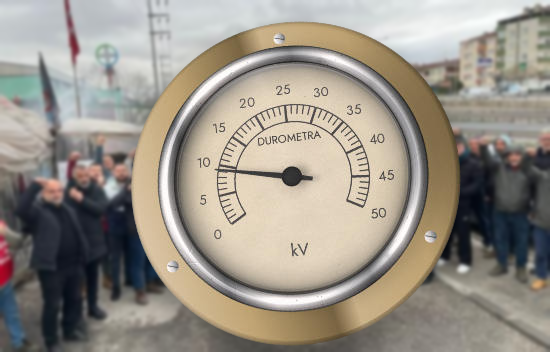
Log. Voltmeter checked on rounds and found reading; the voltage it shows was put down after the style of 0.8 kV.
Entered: 9 kV
